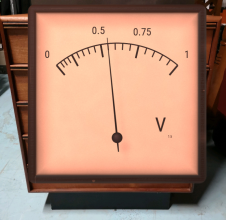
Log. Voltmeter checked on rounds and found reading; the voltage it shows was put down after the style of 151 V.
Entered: 0.55 V
